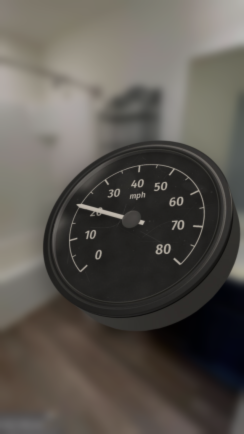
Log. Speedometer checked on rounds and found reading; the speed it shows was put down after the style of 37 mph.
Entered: 20 mph
